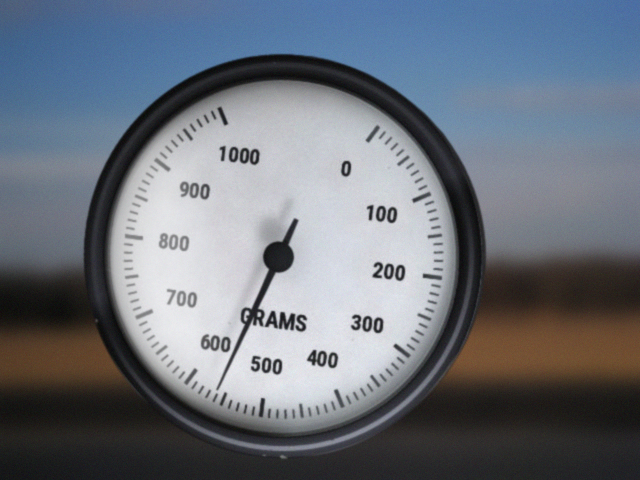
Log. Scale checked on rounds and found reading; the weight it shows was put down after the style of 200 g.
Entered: 560 g
